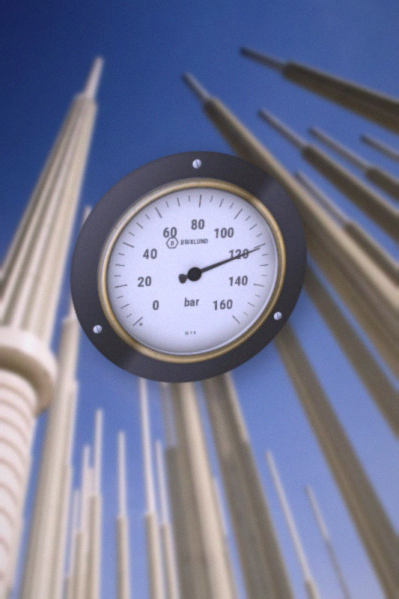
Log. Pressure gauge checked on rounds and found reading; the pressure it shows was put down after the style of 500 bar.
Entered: 120 bar
